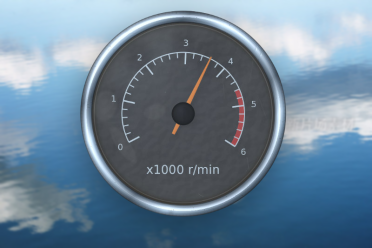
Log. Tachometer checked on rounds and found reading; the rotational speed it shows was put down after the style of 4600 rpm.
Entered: 3600 rpm
